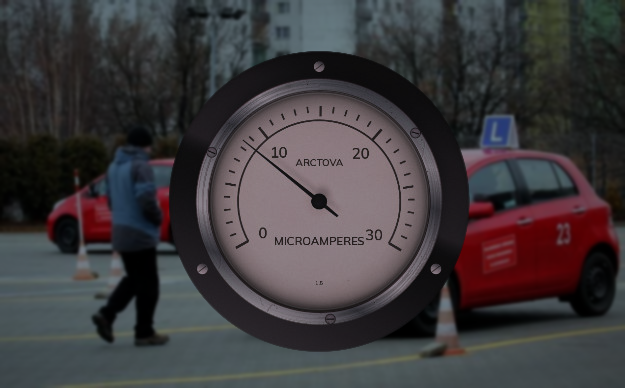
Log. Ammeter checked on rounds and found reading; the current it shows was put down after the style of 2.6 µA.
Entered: 8.5 µA
